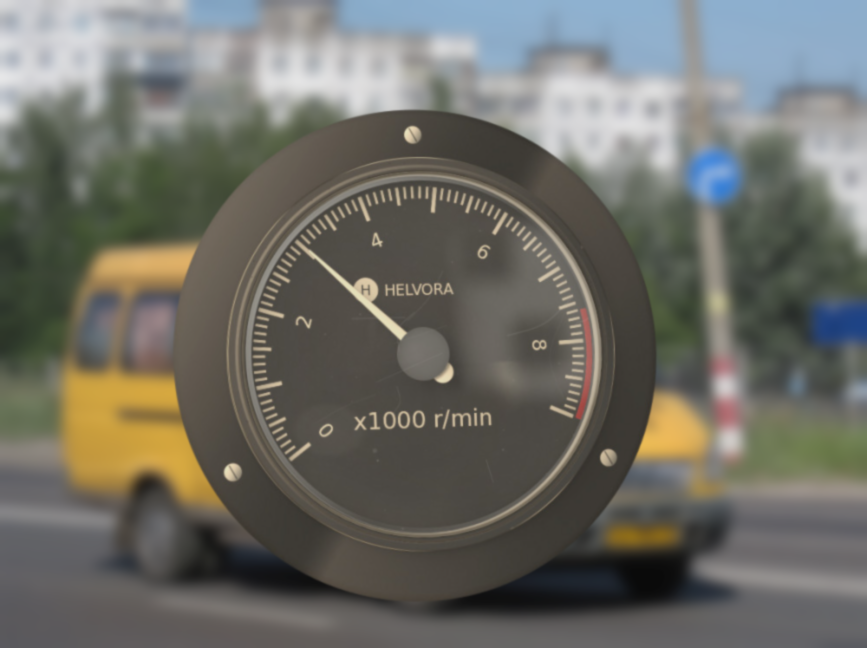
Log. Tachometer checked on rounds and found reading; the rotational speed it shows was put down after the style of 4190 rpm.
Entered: 3000 rpm
